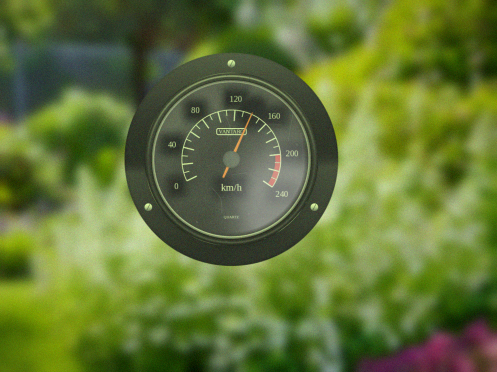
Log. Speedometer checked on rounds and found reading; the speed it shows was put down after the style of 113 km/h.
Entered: 140 km/h
